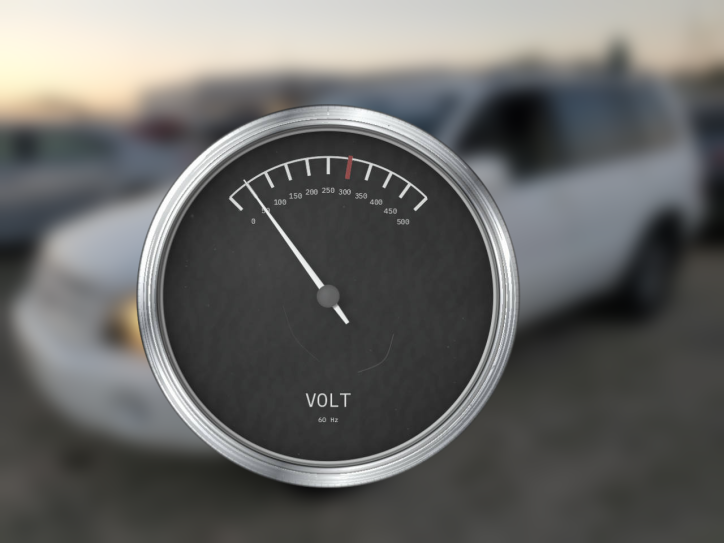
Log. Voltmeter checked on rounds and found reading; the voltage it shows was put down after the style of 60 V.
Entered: 50 V
